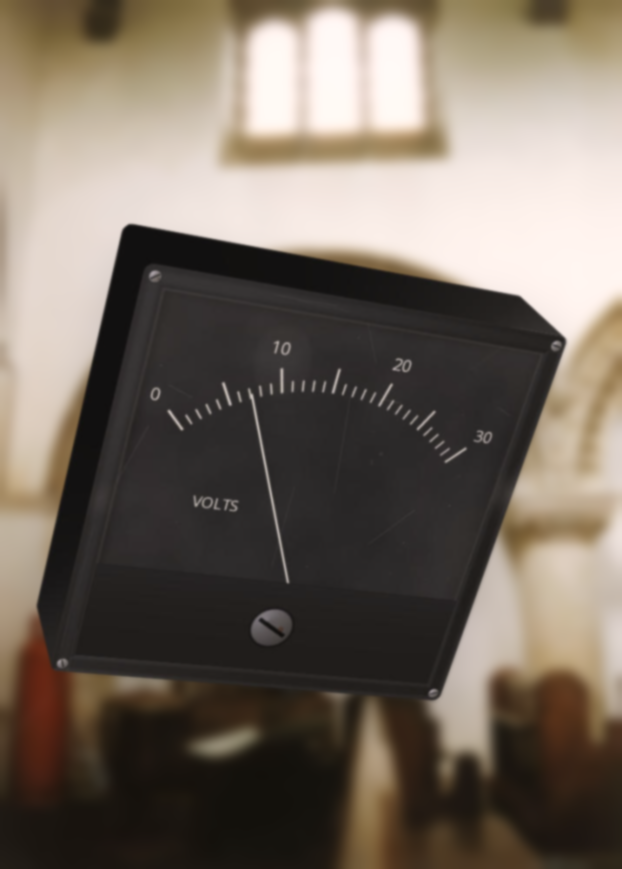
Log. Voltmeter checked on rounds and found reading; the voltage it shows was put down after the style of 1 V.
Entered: 7 V
